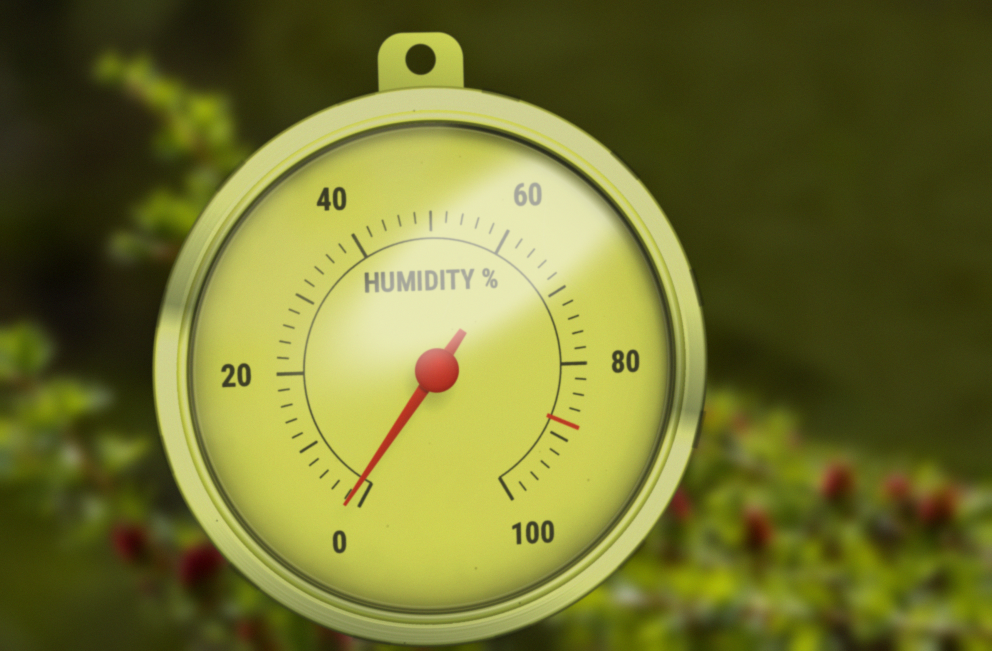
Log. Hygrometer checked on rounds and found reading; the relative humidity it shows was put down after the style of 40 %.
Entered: 2 %
